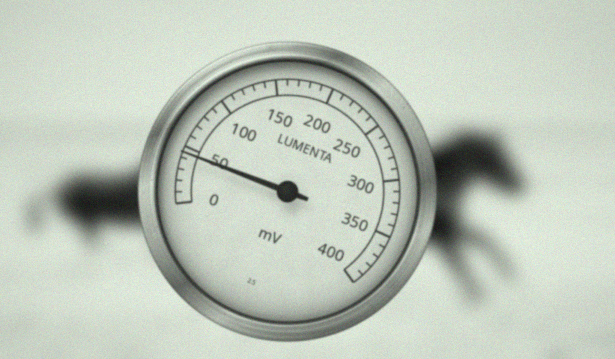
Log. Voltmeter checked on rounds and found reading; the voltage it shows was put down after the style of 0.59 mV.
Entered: 45 mV
